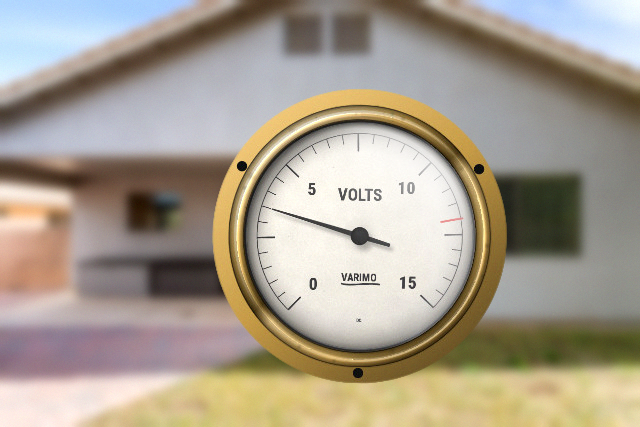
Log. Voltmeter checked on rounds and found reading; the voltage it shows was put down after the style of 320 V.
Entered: 3.5 V
